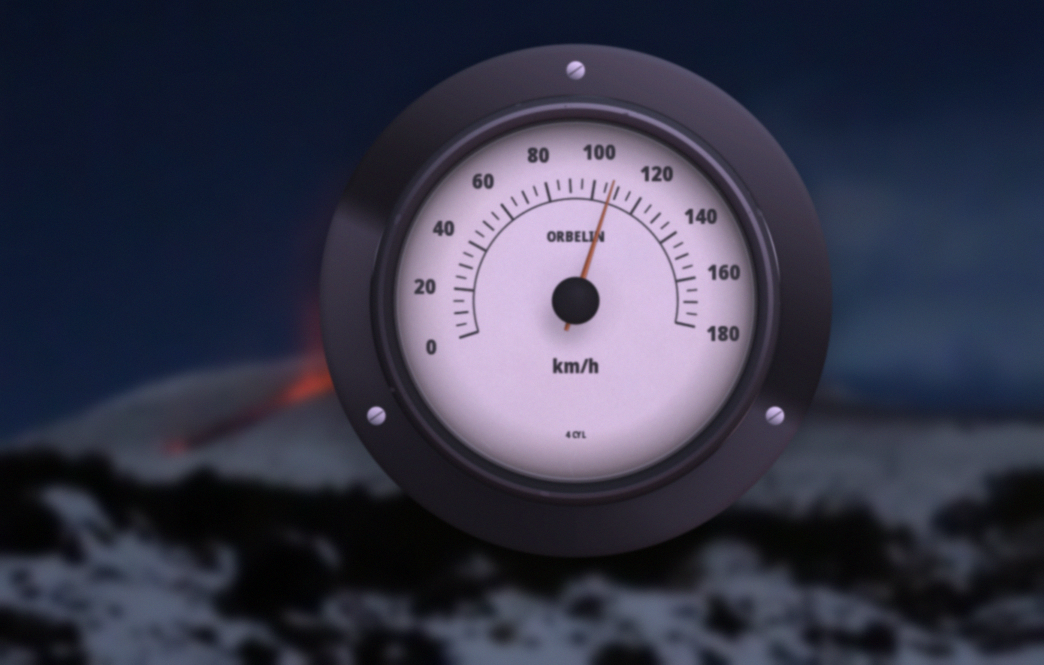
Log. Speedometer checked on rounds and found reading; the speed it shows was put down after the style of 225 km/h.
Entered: 107.5 km/h
